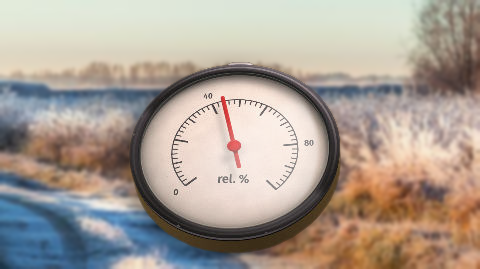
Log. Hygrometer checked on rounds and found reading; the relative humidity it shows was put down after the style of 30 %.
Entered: 44 %
